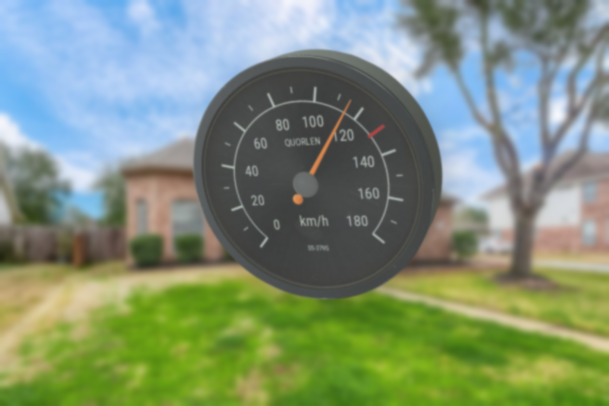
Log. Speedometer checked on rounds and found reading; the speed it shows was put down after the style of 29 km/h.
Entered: 115 km/h
